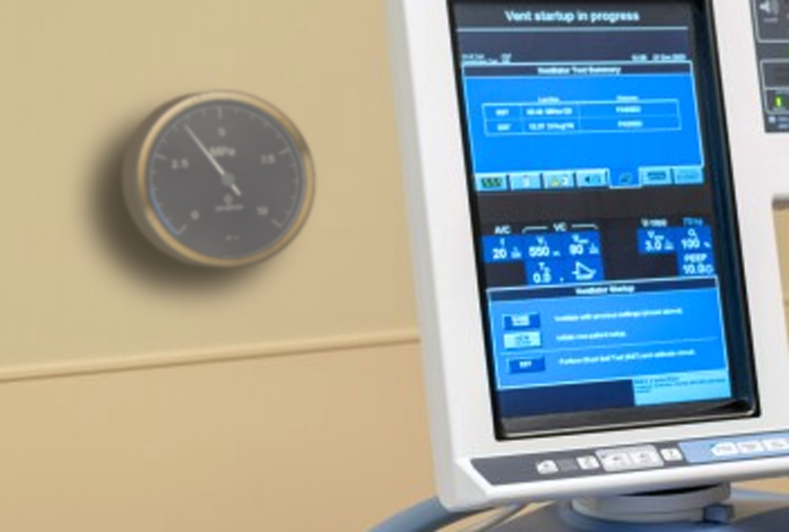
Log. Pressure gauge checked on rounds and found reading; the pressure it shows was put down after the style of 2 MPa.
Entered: 3.75 MPa
